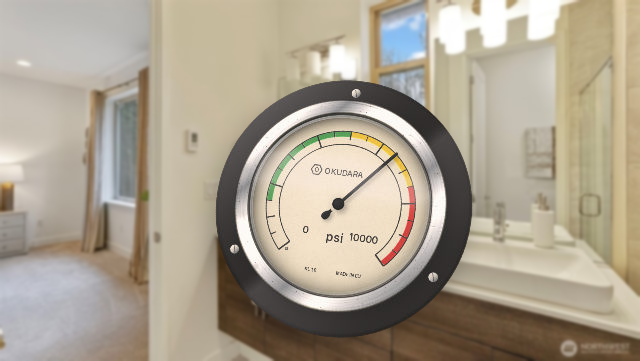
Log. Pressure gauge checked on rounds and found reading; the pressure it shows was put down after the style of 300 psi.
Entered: 6500 psi
